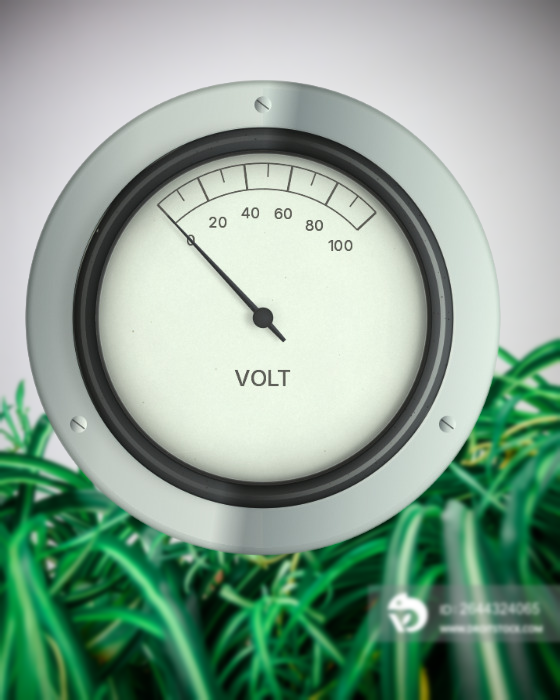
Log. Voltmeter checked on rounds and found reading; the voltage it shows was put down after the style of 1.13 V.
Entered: 0 V
